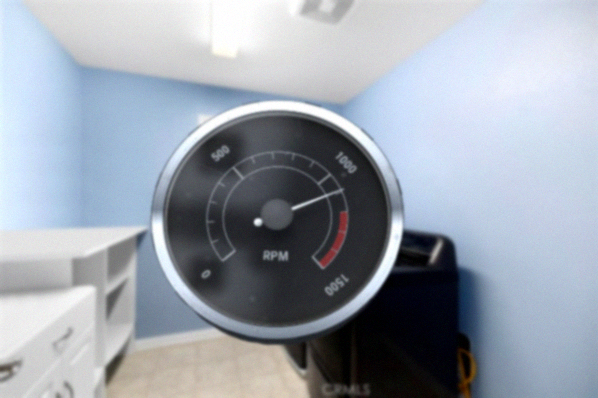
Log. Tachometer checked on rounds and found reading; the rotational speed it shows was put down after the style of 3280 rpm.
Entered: 1100 rpm
